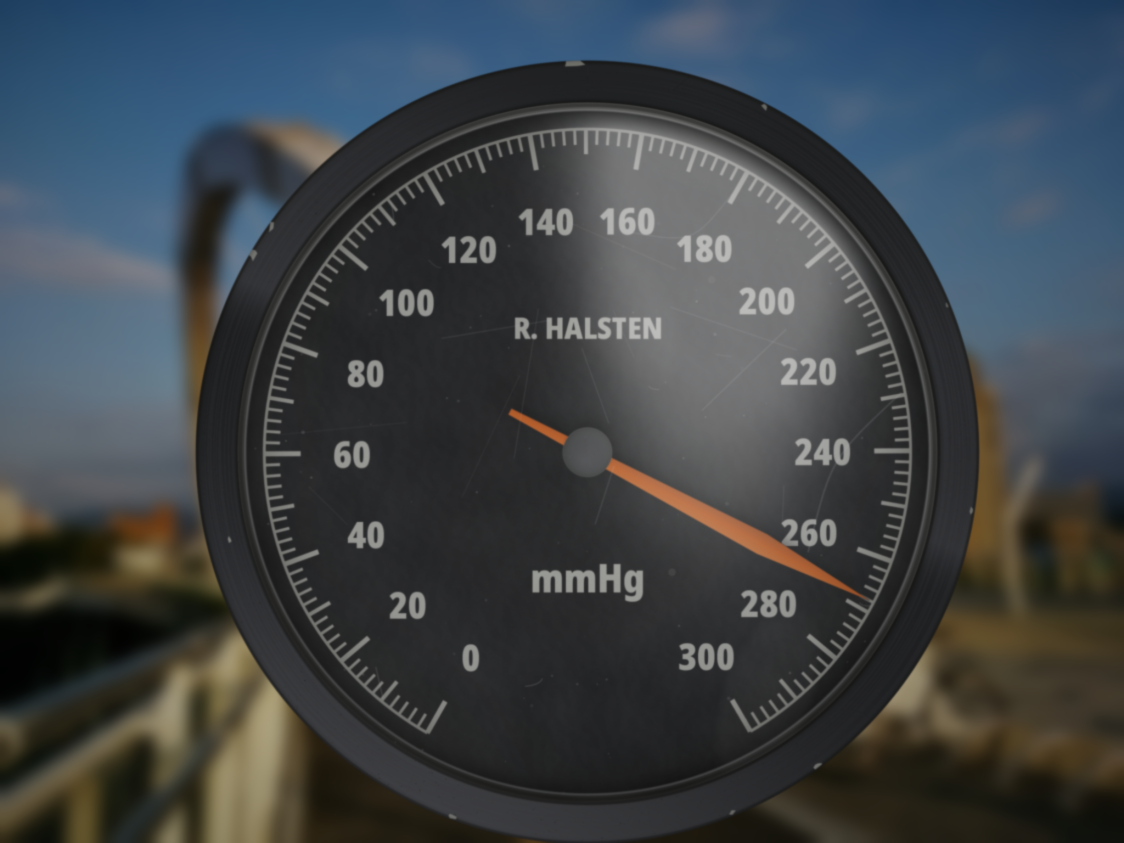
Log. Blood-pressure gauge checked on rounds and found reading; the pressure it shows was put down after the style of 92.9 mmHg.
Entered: 268 mmHg
